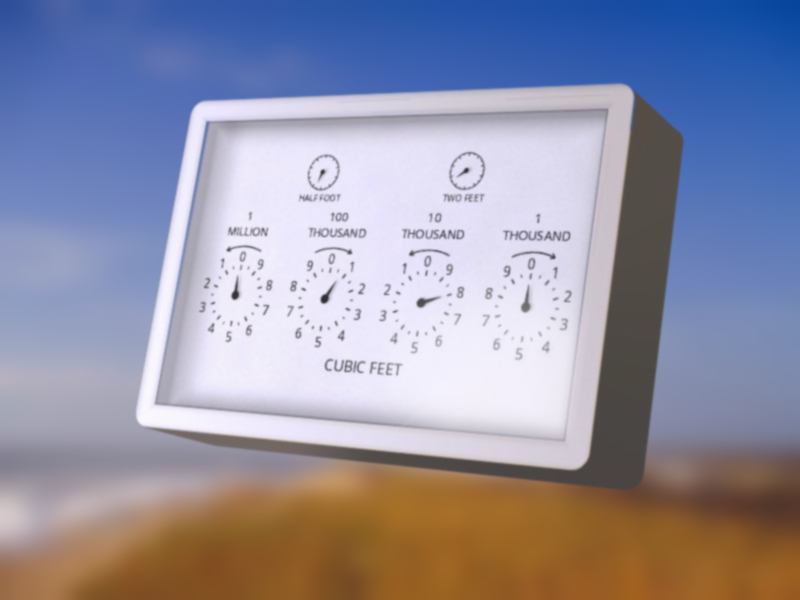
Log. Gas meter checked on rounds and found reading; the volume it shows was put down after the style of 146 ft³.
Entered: 8000 ft³
